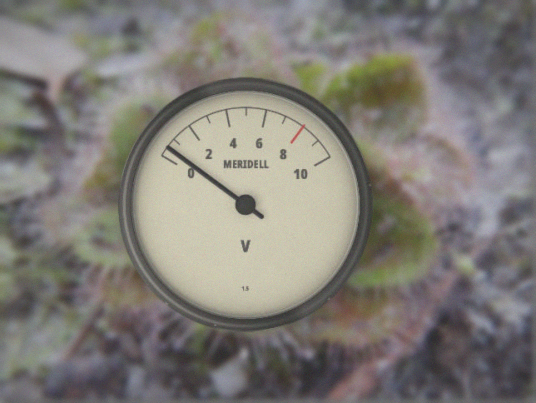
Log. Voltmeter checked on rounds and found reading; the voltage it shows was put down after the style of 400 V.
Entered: 0.5 V
